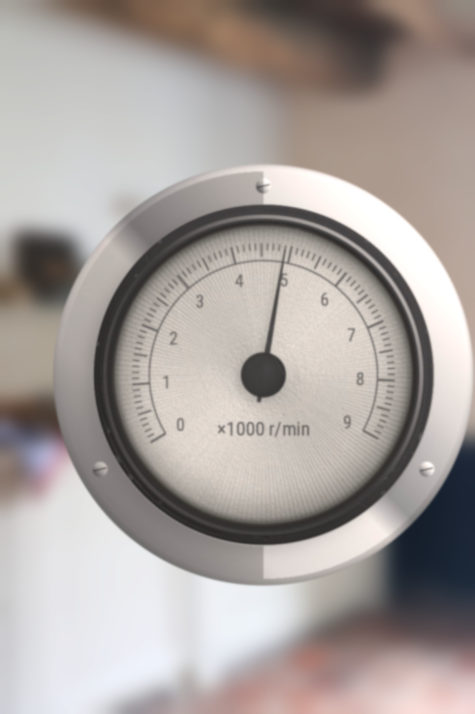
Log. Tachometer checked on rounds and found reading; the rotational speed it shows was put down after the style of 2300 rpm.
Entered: 4900 rpm
